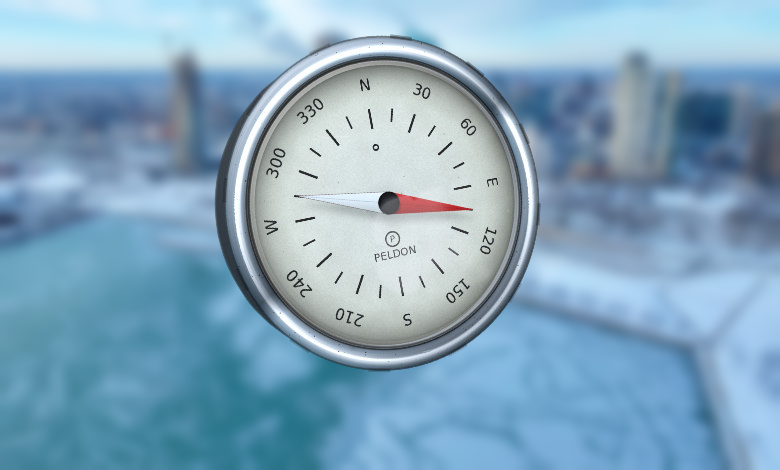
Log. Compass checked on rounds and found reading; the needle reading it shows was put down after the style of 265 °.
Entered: 105 °
